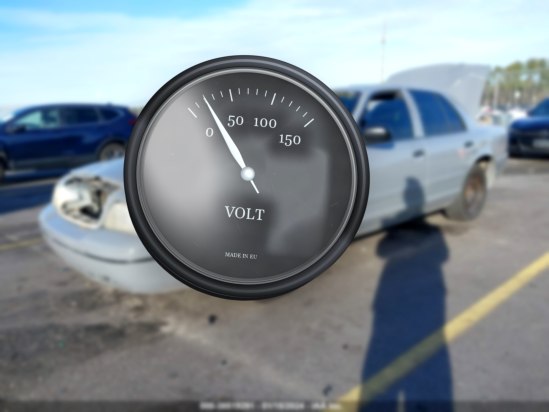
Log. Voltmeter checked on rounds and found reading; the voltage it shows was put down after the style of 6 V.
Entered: 20 V
